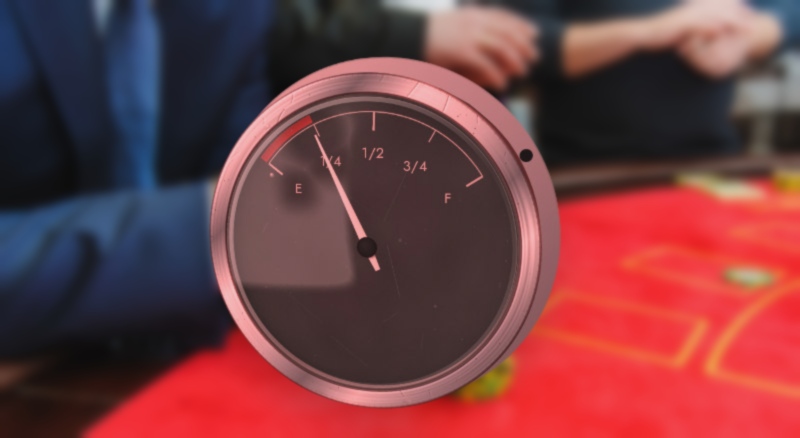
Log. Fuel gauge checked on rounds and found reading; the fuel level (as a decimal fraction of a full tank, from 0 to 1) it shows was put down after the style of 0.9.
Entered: 0.25
